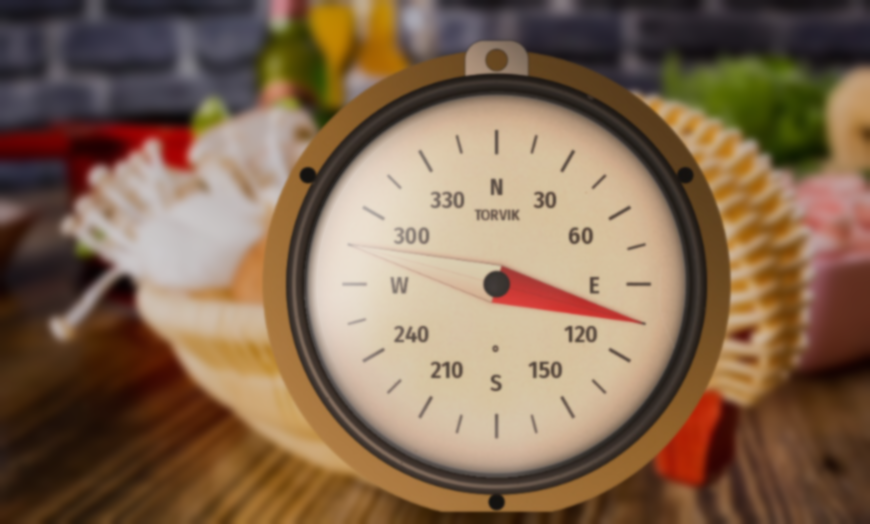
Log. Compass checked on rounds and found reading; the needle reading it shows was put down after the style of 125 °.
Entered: 105 °
